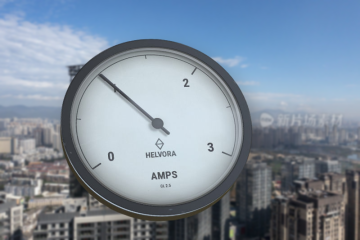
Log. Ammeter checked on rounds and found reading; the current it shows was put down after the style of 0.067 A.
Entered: 1 A
